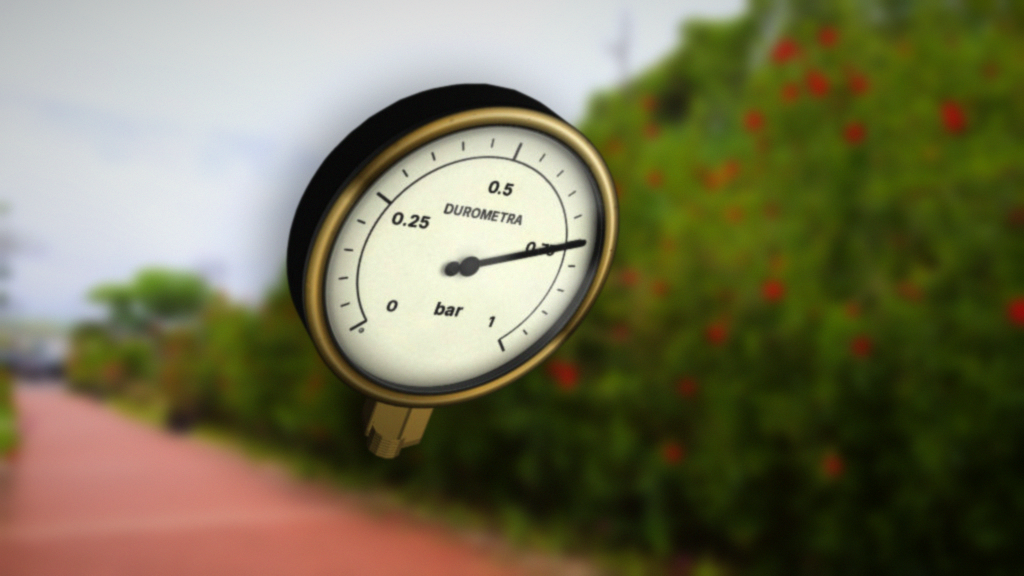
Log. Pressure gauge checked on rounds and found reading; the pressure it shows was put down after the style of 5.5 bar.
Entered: 0.75 bar
